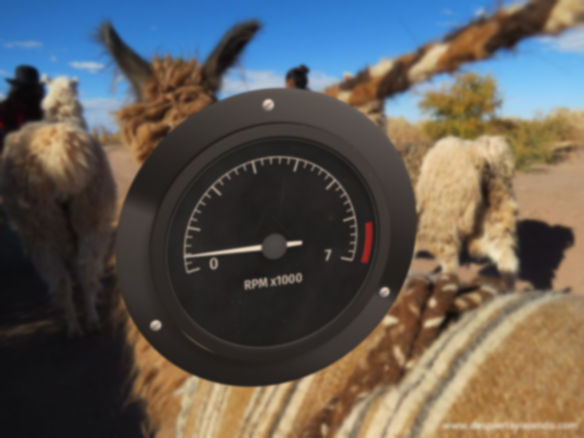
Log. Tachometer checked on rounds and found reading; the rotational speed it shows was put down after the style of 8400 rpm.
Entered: 400 rpm
